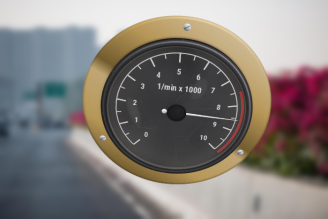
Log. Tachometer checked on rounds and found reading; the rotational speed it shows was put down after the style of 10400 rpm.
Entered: 8500 rpm
